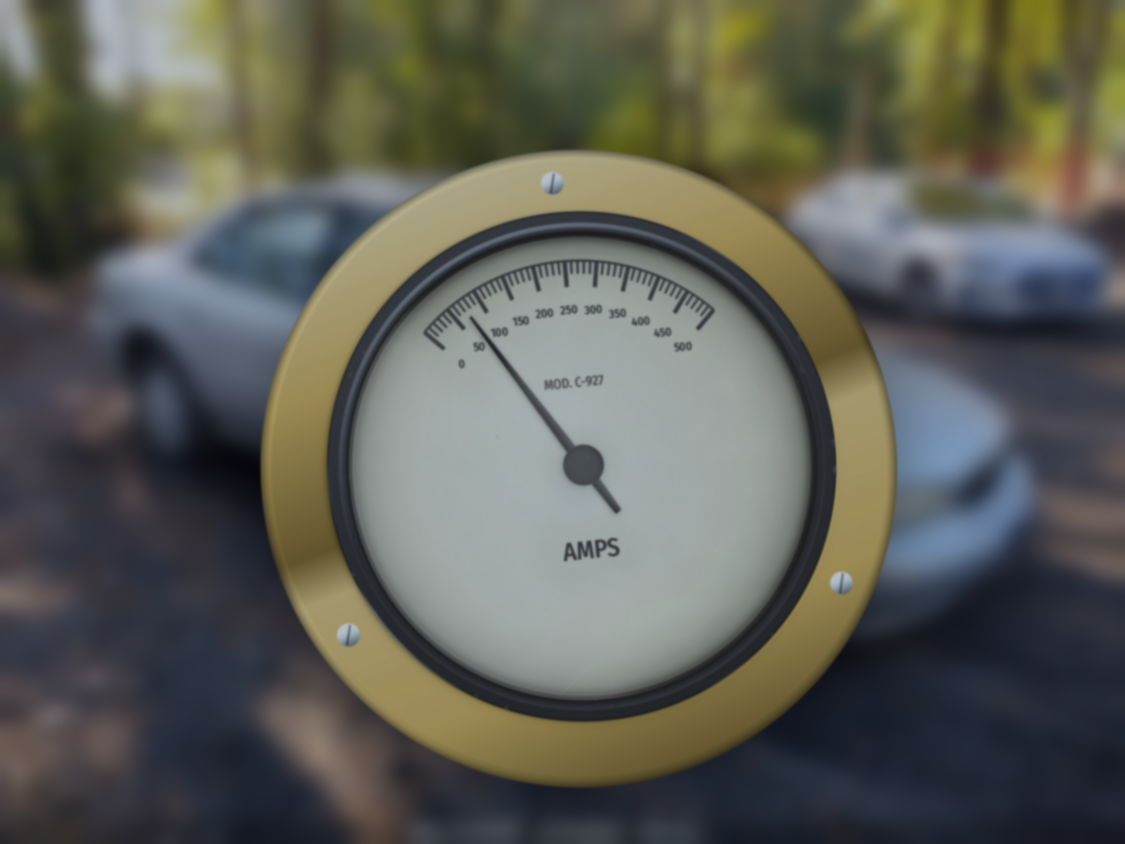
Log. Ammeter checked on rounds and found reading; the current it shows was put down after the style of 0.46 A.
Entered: 70 A
